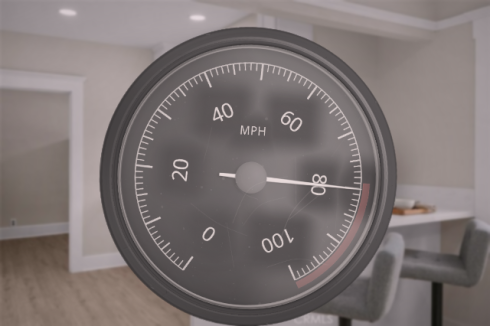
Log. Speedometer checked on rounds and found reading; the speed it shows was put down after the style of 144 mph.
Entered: 80 mph
